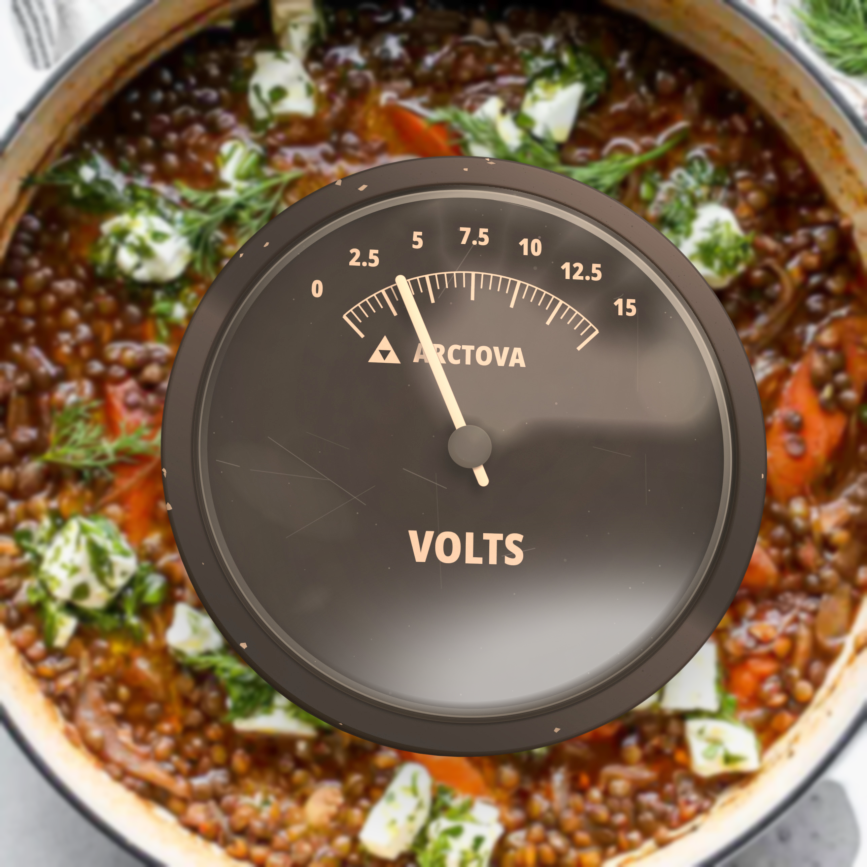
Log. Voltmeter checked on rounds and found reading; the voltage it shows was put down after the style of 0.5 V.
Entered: 3.5 V
